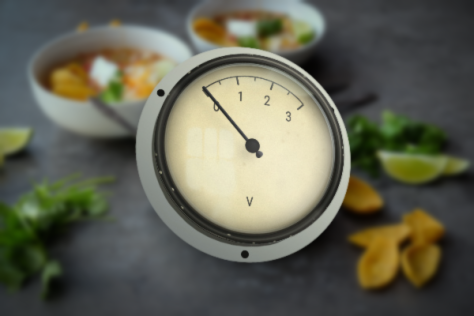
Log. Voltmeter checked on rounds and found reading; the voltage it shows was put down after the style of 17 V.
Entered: 0 V
